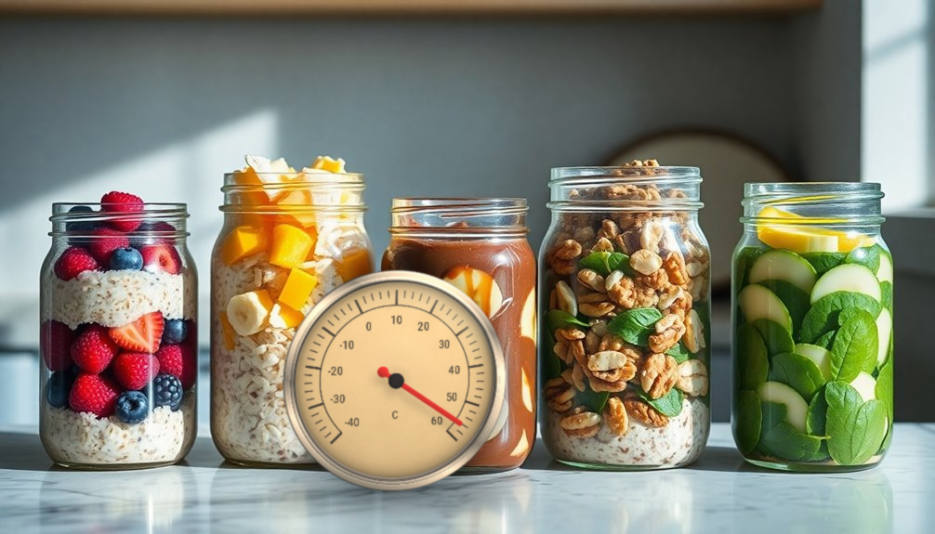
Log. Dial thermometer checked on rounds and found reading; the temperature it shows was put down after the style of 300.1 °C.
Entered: 56 °C
